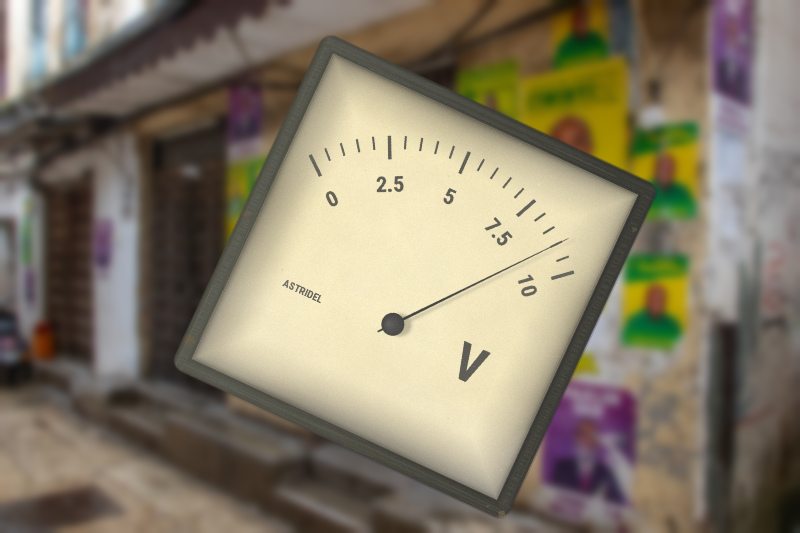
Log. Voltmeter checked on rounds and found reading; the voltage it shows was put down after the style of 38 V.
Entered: 9 V
